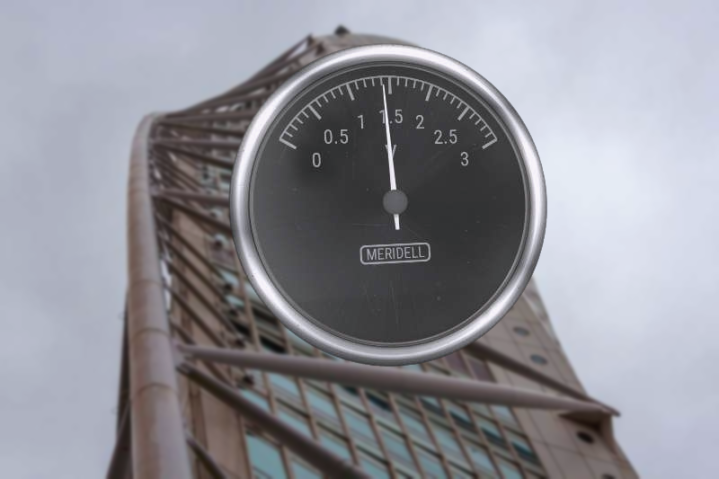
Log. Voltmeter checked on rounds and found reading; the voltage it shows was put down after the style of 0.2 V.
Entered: 1.4 V
